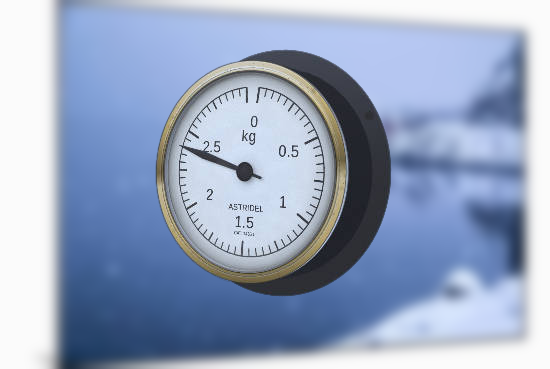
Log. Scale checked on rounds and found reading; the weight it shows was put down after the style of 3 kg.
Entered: 2.4 kg
